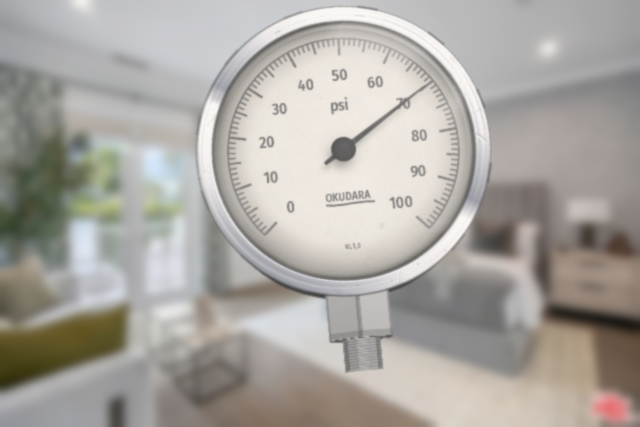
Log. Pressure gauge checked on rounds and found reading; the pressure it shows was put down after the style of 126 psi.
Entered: 70 psi
